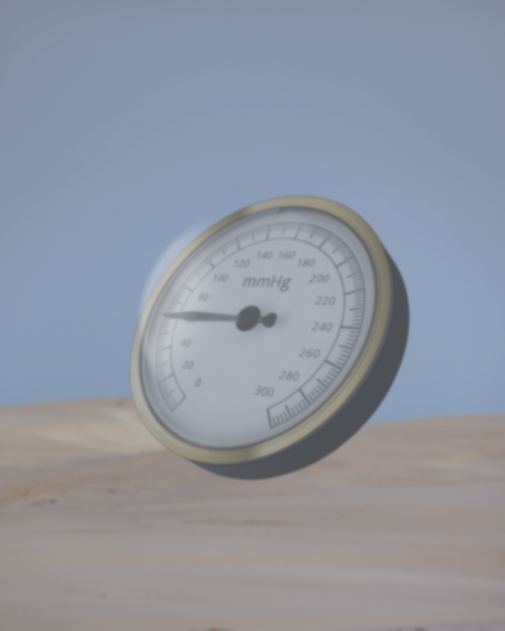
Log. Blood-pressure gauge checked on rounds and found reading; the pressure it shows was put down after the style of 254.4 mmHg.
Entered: 60 mmHg
